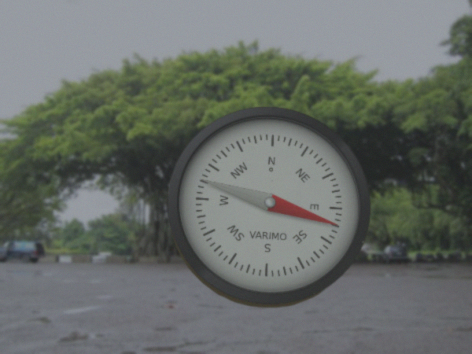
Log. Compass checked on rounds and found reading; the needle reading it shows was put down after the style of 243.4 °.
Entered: 105 °
